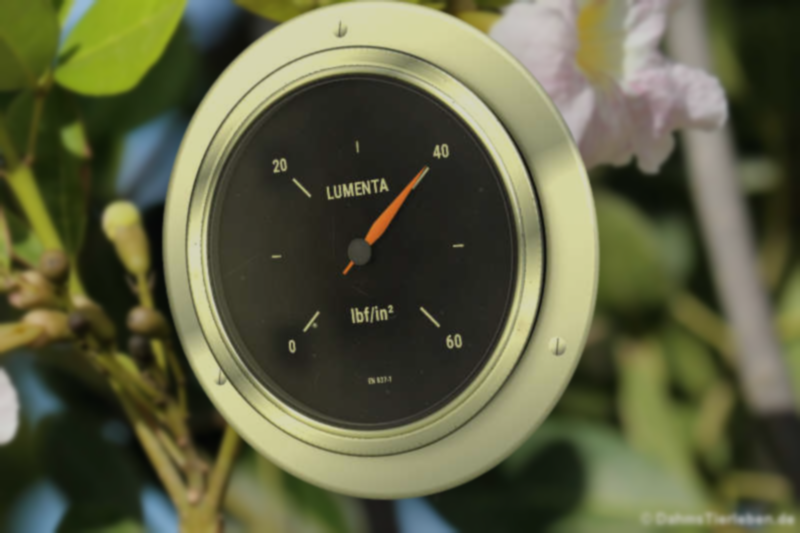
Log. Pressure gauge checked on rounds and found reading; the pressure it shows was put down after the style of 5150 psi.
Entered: 40 psi
